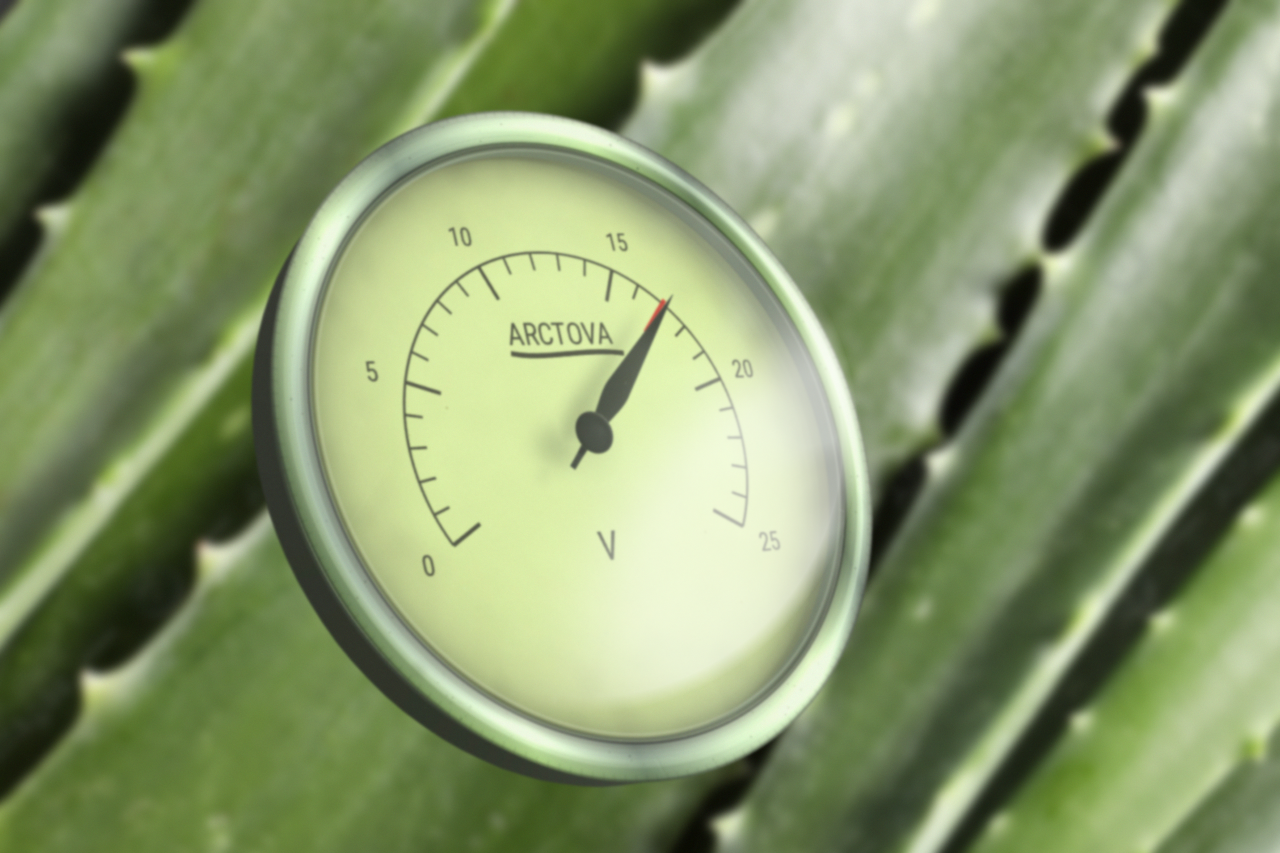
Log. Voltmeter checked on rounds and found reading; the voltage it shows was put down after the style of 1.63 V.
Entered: 17 V
